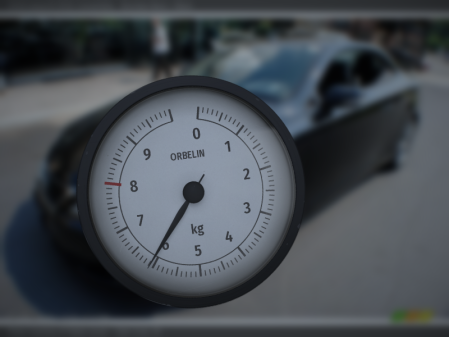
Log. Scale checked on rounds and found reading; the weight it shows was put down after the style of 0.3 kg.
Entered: 6.1 kg
